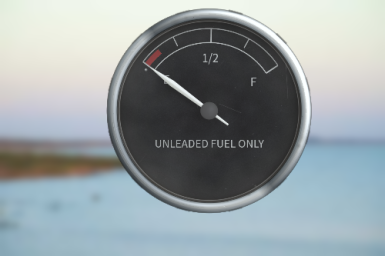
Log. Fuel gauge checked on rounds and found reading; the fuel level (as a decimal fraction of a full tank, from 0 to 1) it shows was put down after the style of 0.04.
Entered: 0
